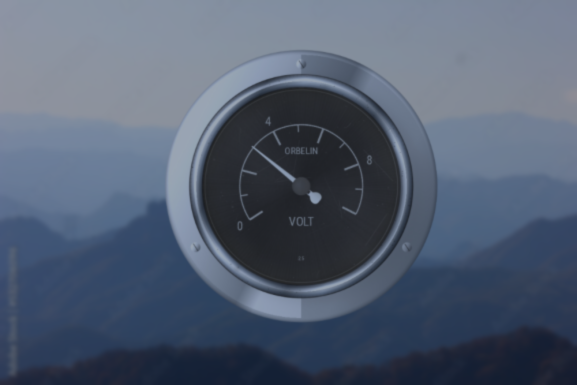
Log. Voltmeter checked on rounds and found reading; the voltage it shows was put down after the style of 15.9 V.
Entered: 3 V
